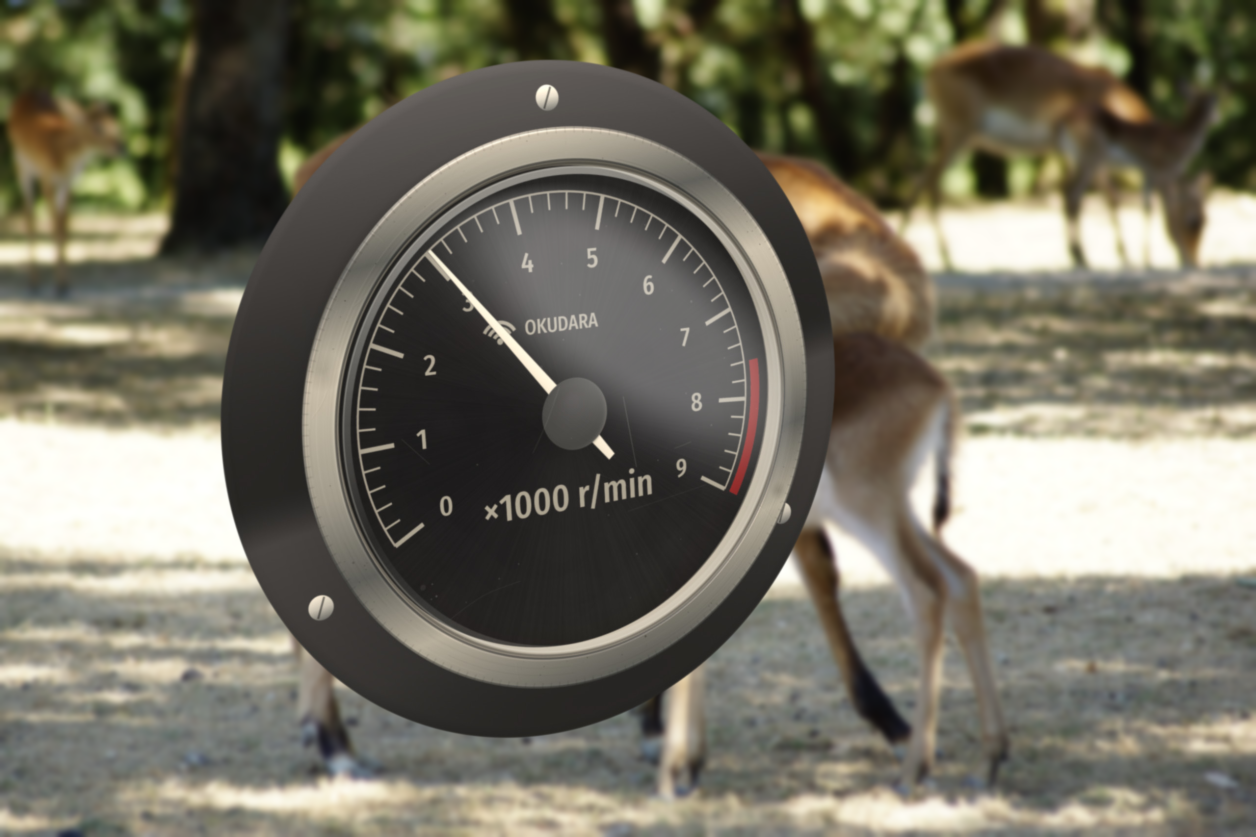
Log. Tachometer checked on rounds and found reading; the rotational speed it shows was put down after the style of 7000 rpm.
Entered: 3000 rpm
